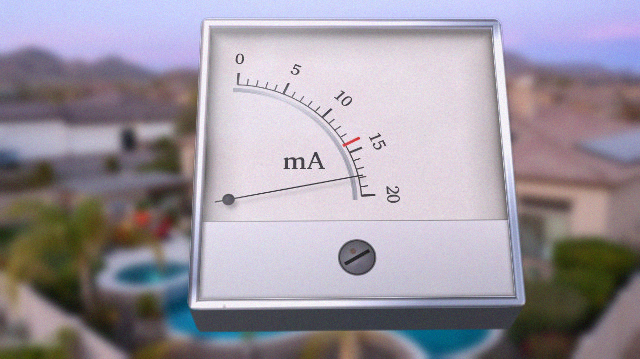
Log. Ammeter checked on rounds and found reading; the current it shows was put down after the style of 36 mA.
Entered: 18 mA
